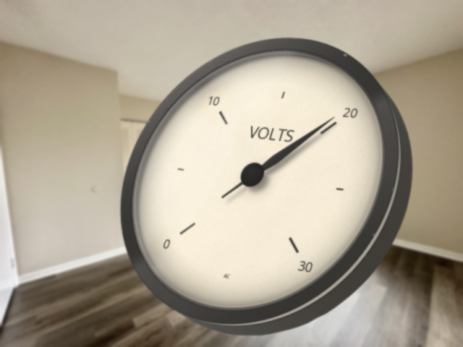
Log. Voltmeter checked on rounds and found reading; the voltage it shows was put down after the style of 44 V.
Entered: 20 V
